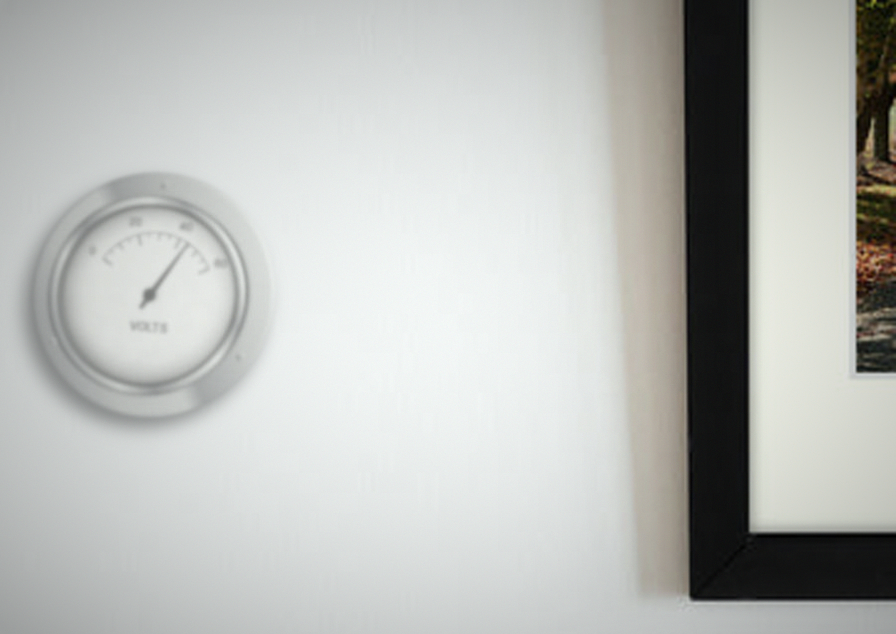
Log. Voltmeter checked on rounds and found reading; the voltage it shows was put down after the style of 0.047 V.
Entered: 45 V
